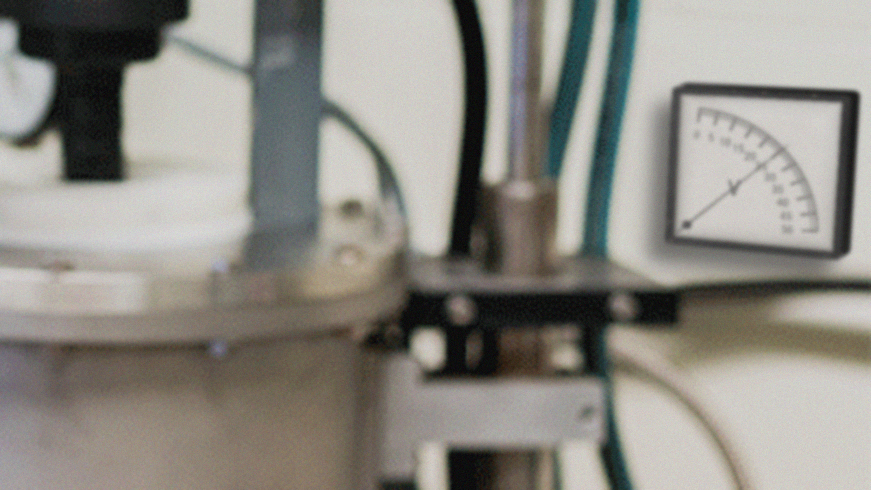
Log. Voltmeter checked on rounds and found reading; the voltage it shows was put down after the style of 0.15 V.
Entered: 25 V
